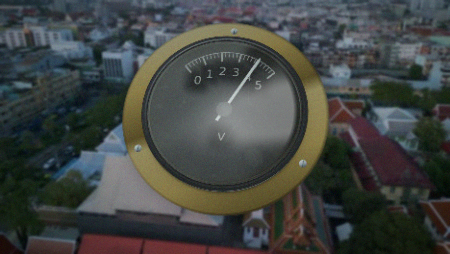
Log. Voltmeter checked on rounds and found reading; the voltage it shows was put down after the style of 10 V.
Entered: 4 V
